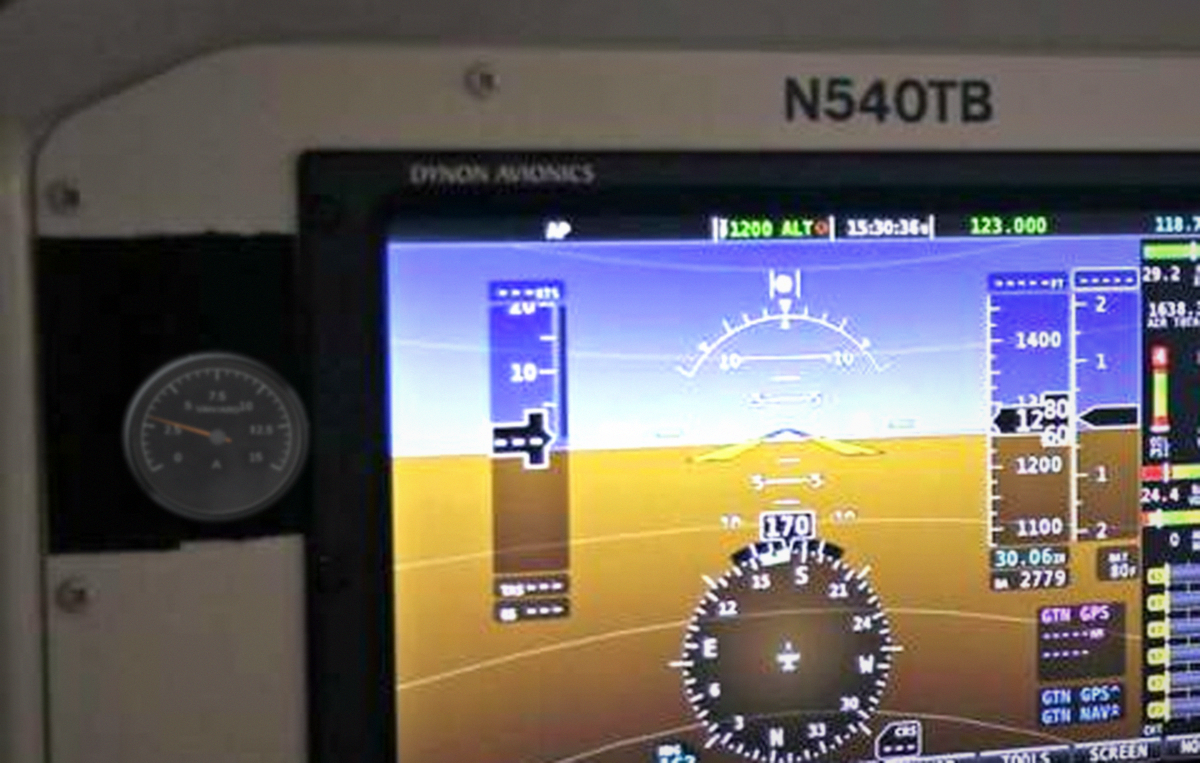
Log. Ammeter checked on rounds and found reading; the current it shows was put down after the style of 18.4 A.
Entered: 3 A
